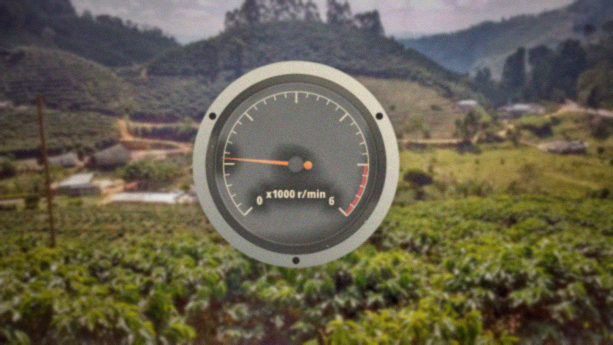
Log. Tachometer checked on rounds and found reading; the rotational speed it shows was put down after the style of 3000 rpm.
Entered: 1100 rpm
